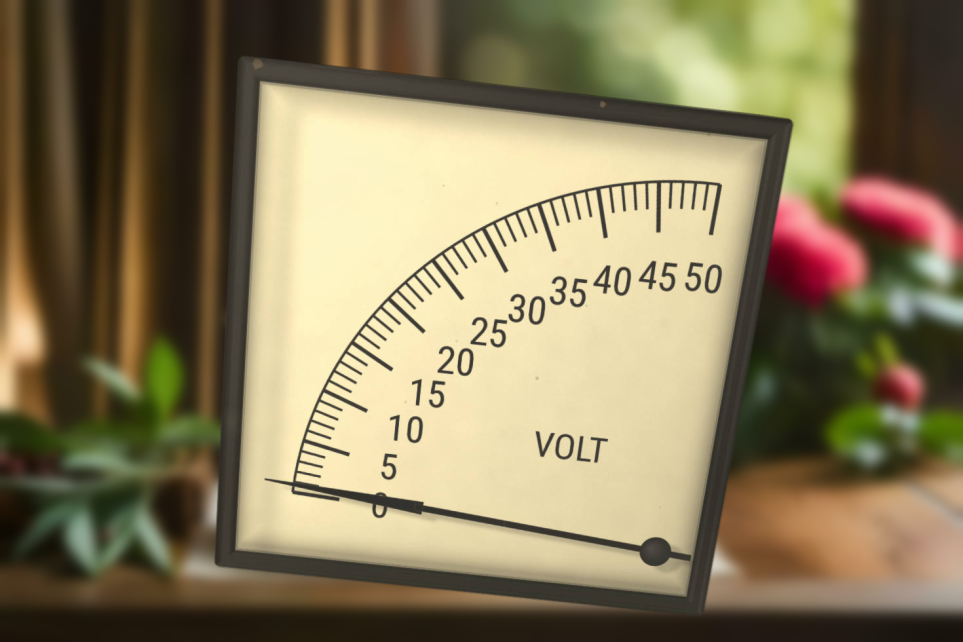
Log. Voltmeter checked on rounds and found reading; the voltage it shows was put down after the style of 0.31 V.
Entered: 1 V
